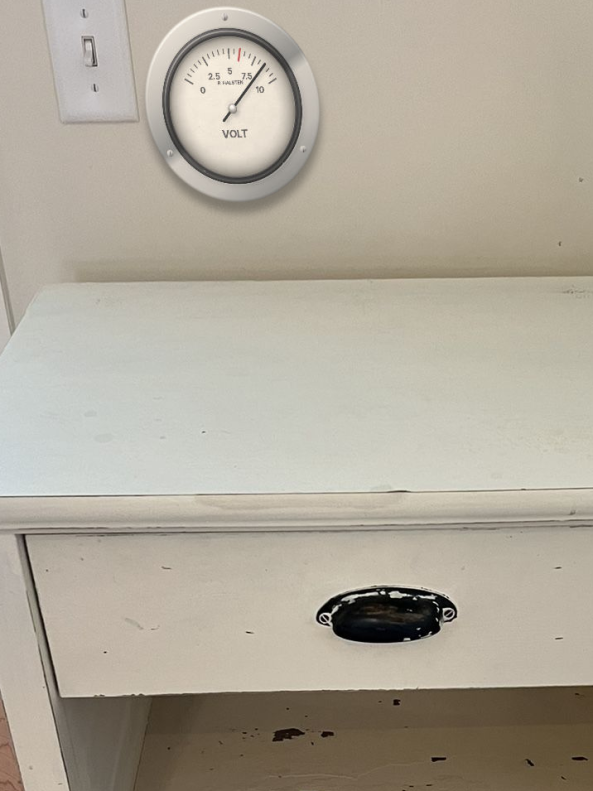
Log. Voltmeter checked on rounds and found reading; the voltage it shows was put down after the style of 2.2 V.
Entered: 8.5 V
